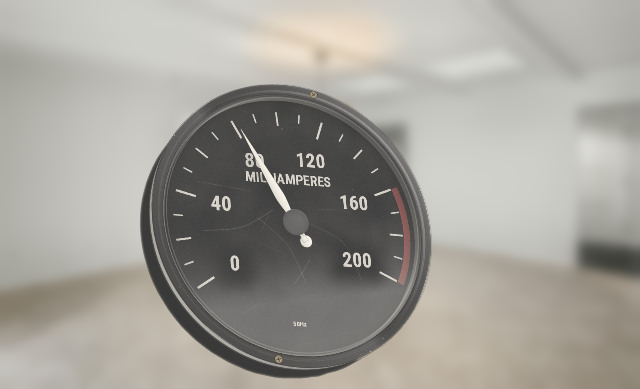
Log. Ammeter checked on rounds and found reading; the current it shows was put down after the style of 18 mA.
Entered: 80 mA
